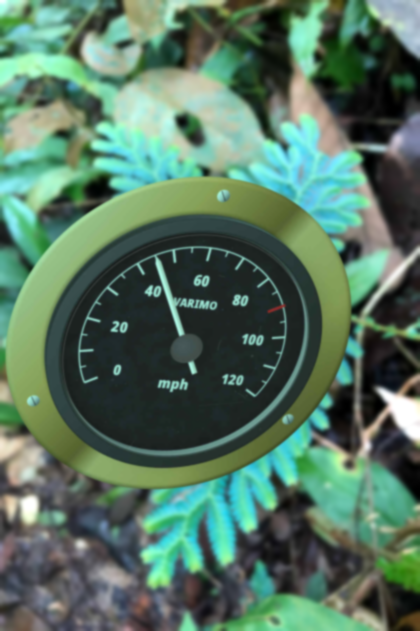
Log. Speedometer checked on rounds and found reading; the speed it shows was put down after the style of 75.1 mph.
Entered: 45 mph
